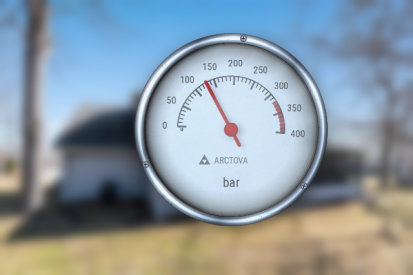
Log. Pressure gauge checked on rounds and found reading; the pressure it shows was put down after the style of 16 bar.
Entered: 130 bar
